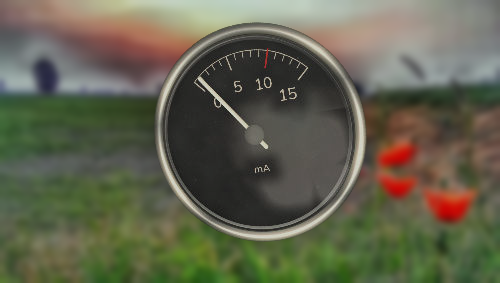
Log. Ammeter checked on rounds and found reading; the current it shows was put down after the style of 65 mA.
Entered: 1 mA
